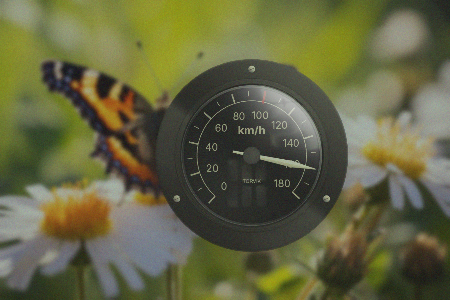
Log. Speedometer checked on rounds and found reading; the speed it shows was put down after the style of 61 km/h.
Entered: 160 km/h
